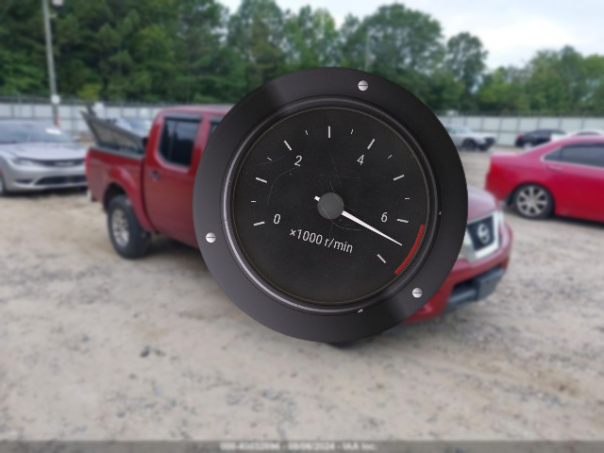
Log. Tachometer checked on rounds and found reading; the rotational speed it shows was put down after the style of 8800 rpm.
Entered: 6500 rpm
